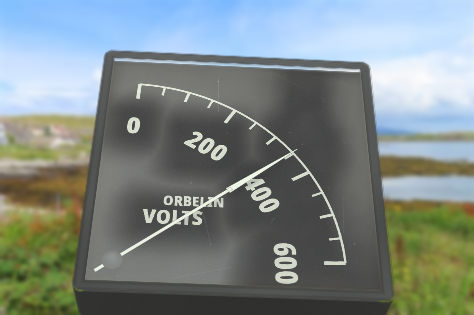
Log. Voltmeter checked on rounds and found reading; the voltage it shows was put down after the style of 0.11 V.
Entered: 350 V
